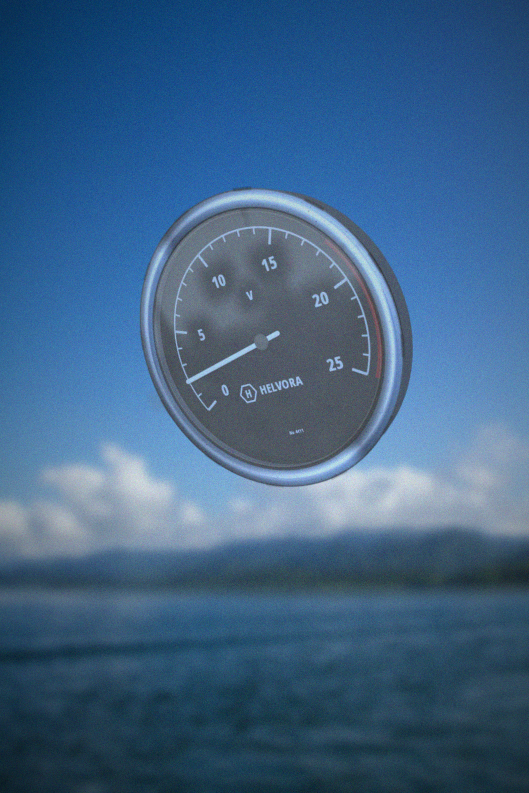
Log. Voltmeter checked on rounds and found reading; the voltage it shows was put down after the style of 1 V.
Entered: 2 V
